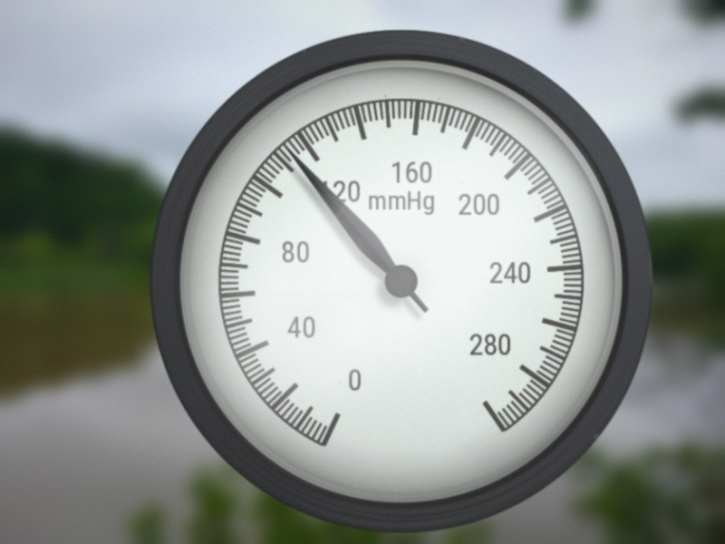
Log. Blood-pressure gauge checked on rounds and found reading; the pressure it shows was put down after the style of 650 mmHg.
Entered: 114 mmHg
